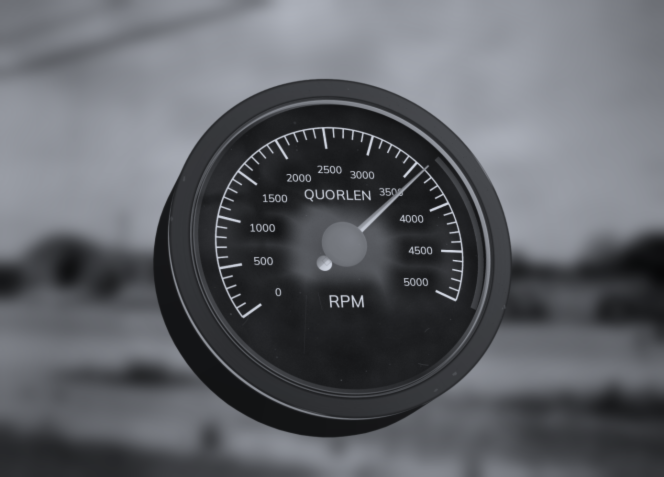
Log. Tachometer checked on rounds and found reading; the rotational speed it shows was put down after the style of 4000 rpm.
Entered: 3600 rpm
